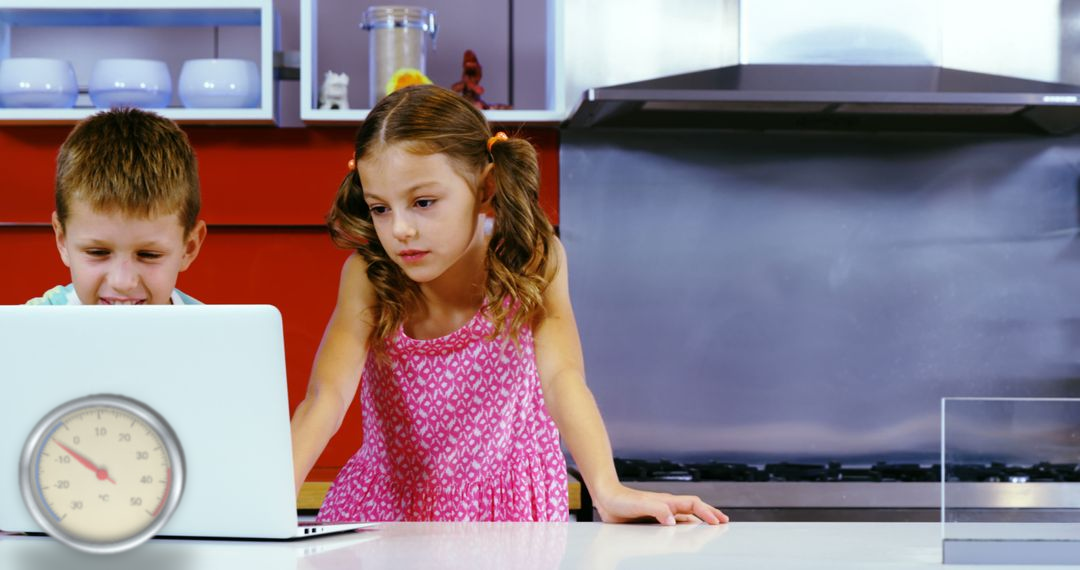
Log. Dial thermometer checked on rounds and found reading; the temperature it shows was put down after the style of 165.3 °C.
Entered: -5 °C
